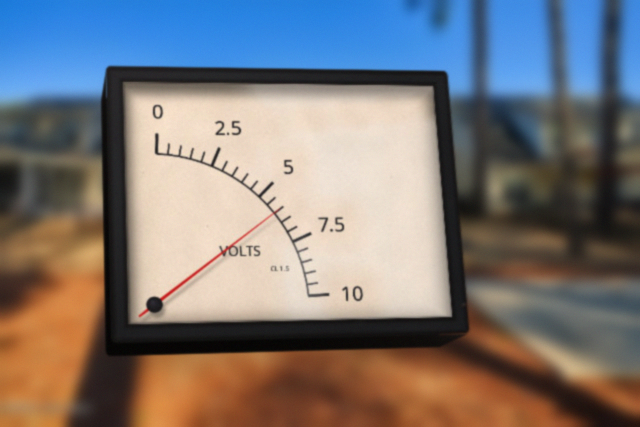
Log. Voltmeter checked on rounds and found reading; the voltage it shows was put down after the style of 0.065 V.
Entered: 6 V
